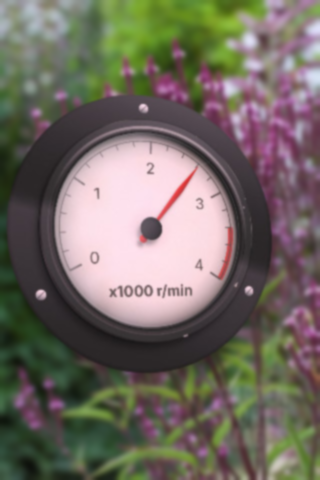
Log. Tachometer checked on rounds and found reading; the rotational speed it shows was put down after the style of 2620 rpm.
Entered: 2600 rpm
